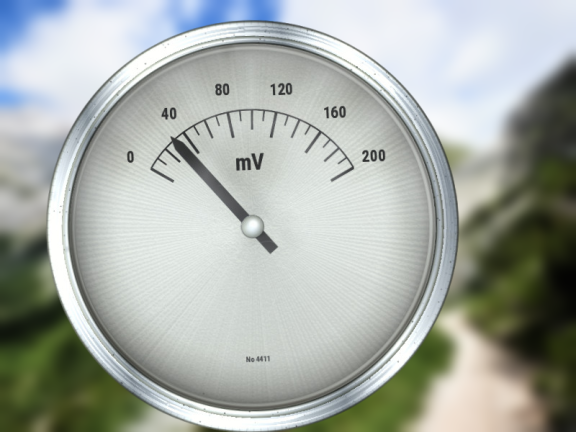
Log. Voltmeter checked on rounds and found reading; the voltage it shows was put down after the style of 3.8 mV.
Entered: 30 mV
